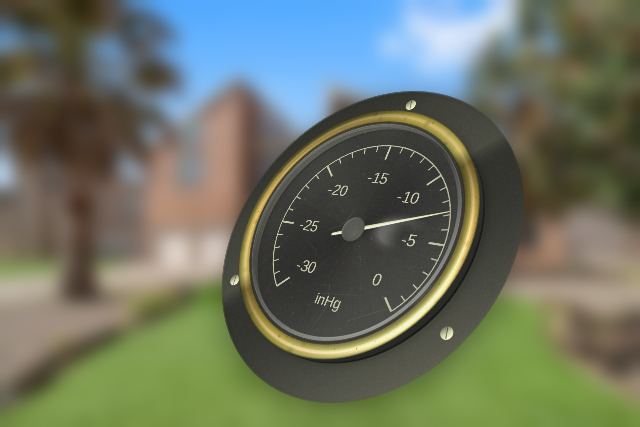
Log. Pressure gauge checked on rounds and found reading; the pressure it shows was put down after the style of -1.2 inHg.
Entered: -7 inHg
